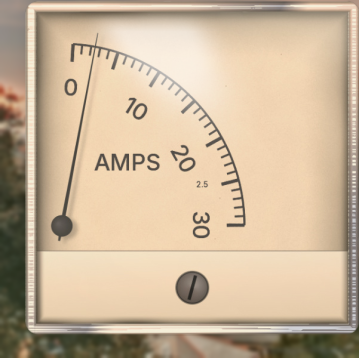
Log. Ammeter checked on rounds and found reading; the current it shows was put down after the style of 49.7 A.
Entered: 2.5 A
